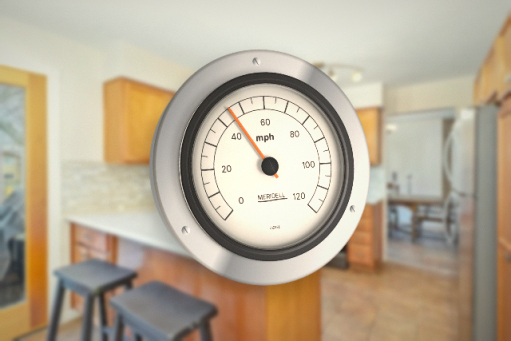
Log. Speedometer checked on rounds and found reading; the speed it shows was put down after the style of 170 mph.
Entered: 45 mph
